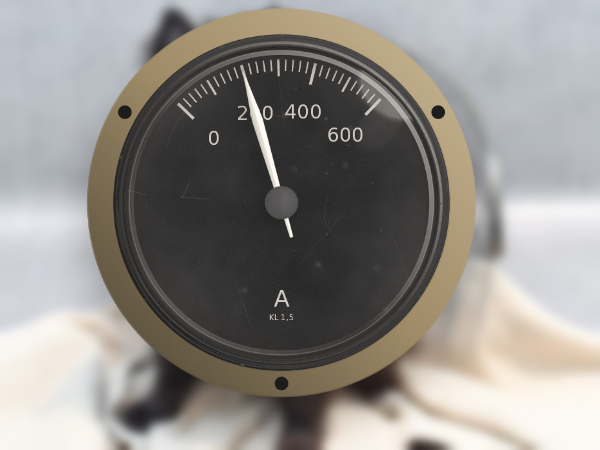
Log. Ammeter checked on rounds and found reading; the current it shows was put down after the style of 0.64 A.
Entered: 200 A
